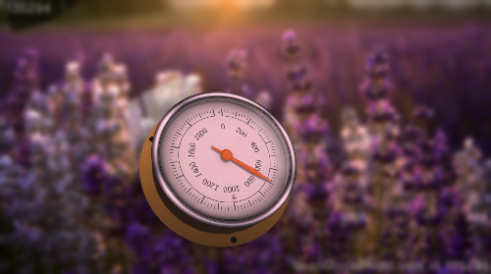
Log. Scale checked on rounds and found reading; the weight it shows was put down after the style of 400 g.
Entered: 700 g
